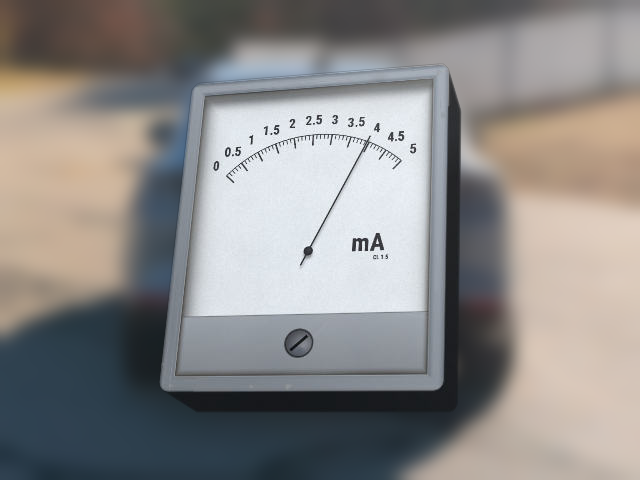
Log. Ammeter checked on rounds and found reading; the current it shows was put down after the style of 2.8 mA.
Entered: 4 mA
